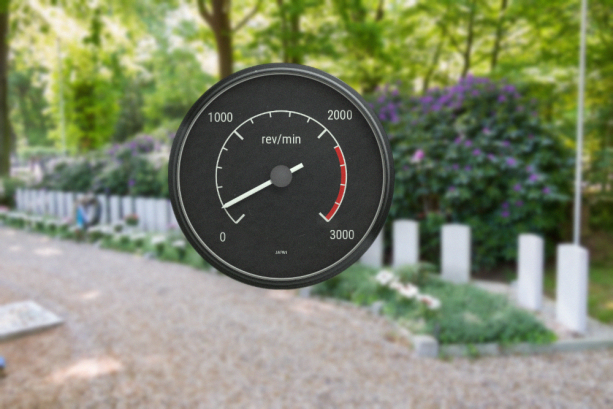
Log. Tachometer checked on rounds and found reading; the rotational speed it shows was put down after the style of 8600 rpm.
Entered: 200 rpm
